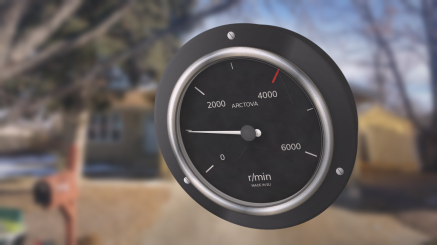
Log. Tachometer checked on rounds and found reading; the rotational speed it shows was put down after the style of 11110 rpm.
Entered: 1000 rpm
